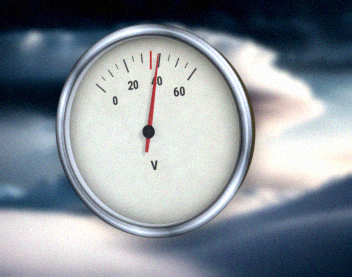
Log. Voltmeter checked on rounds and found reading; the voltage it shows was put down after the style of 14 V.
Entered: 40 V
